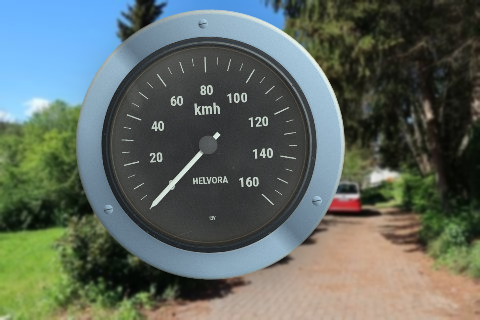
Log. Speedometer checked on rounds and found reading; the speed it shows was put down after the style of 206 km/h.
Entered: 0 km/h
